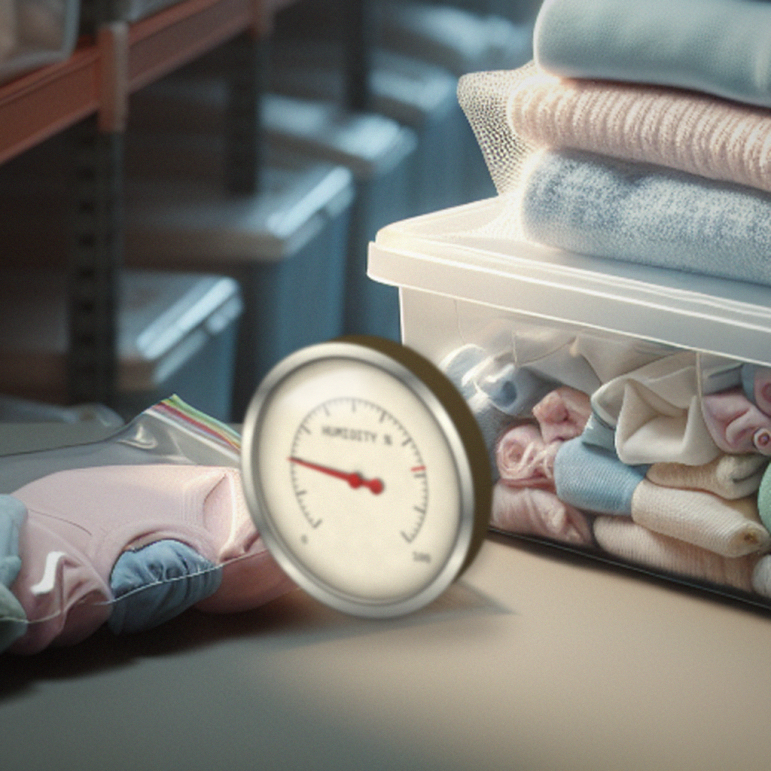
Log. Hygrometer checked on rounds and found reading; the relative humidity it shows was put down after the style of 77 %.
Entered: 20 %
